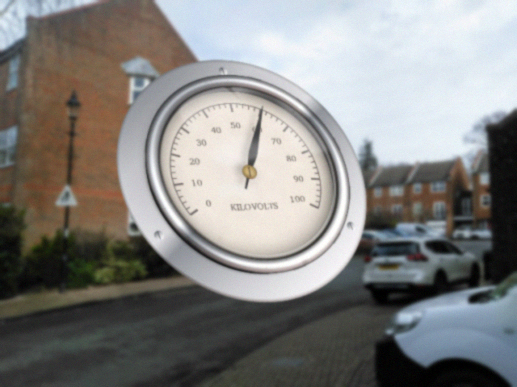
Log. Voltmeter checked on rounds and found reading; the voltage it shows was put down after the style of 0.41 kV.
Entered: 60 kV
